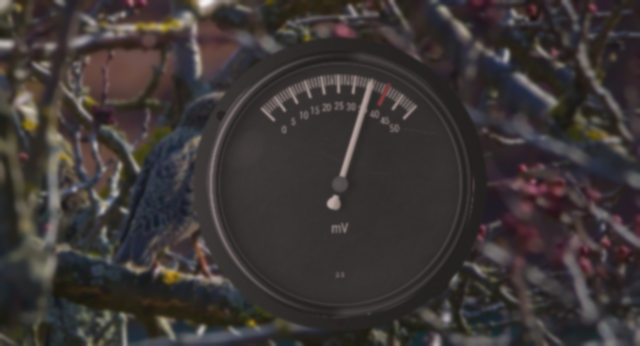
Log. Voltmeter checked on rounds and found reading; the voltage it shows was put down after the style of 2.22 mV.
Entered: 35 mV
